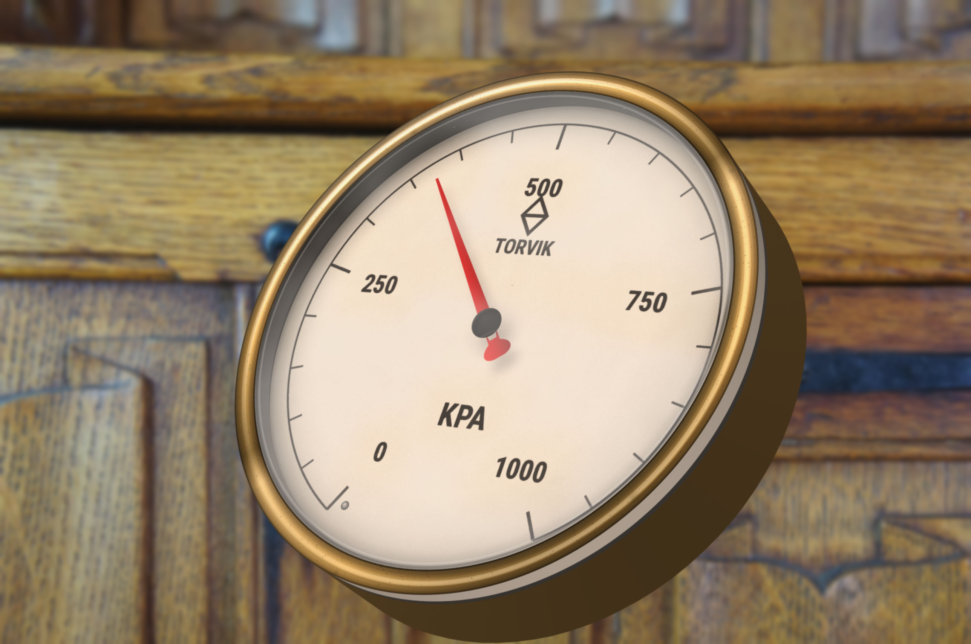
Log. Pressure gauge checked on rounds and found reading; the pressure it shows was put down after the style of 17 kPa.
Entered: 375 kPa
